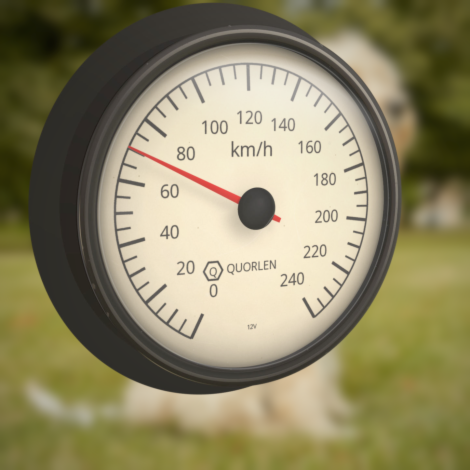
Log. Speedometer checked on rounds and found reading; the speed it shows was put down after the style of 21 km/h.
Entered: 70 km/h
